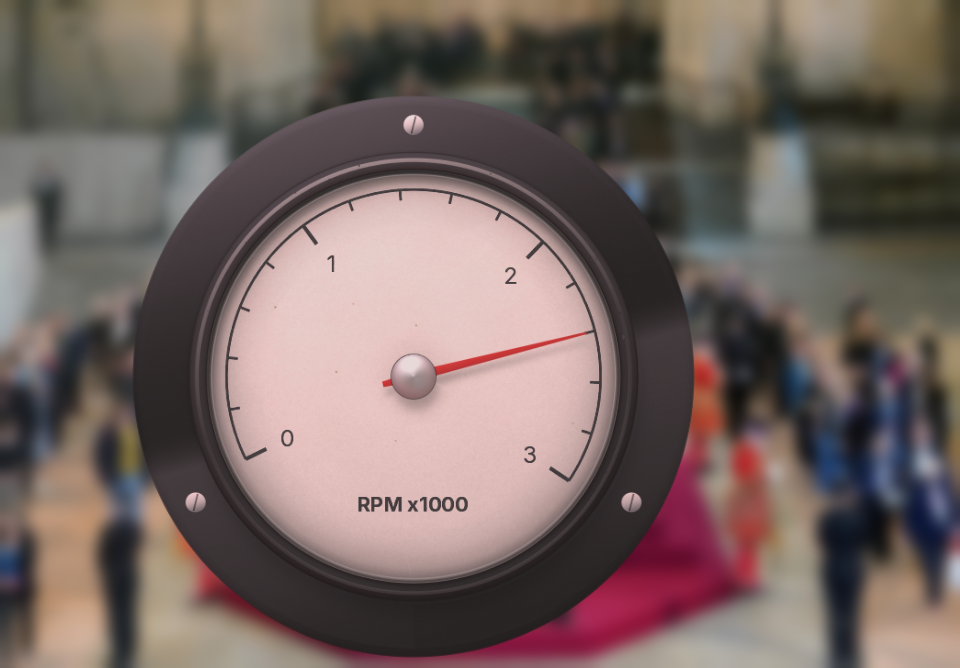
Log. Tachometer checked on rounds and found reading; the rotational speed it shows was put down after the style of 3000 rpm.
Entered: 2400 rpm
